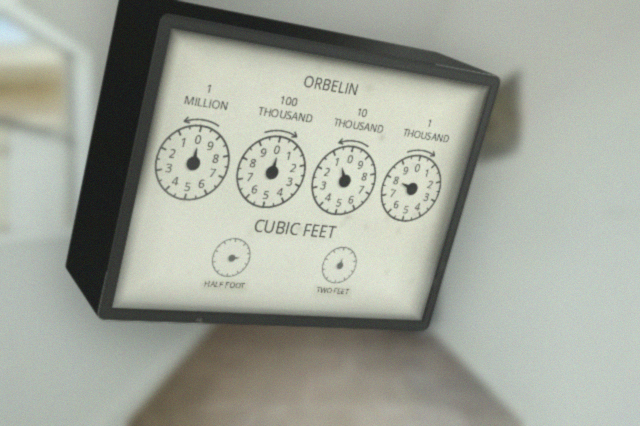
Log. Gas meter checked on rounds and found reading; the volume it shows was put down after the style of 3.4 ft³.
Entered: 800 ft³
